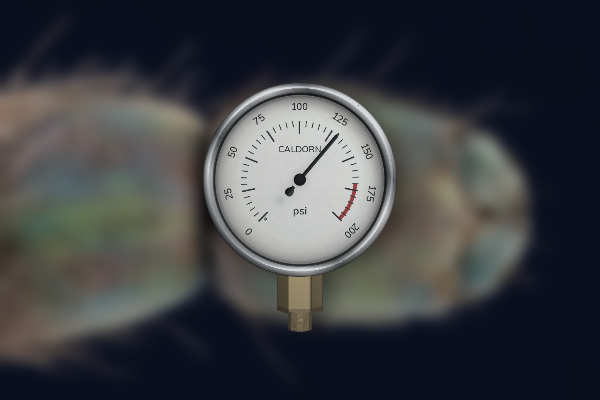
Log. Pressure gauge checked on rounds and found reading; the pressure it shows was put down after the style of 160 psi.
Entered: 130 psi
